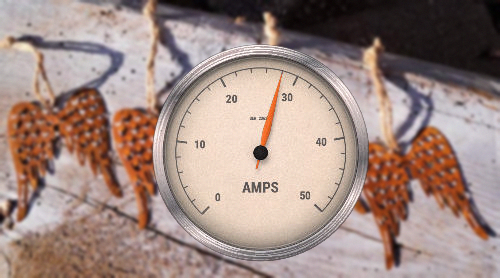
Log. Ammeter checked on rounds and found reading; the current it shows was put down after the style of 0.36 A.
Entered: 28 A
